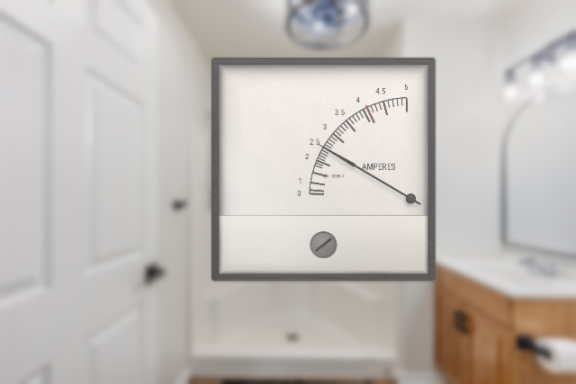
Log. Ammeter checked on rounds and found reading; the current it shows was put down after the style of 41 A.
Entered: 2.5 A
